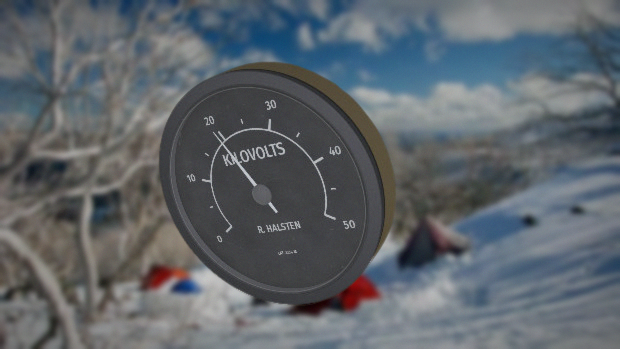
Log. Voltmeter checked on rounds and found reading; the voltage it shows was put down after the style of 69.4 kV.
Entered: 20 kV
